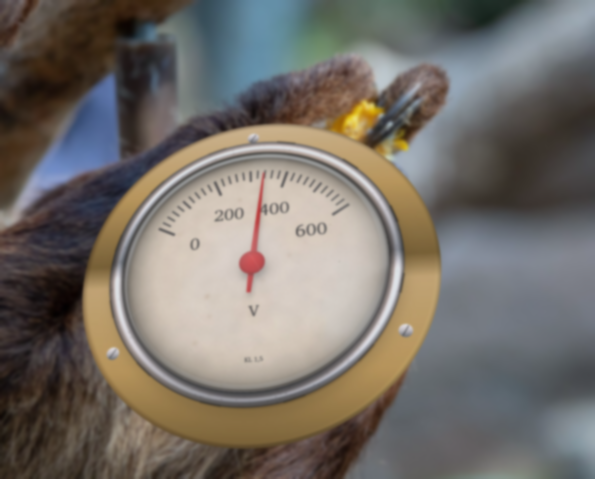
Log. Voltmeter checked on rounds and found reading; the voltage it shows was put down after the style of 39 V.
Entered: 340 V
